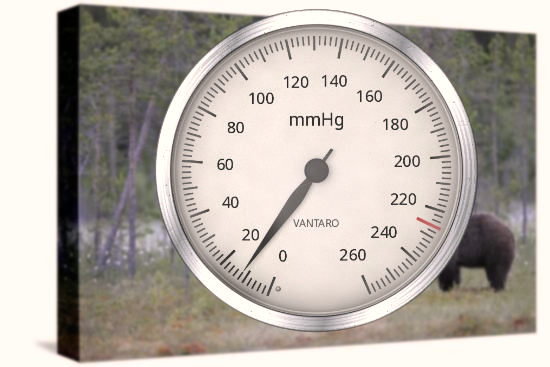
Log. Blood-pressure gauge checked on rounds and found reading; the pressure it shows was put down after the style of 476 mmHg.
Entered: 12 mmHg
